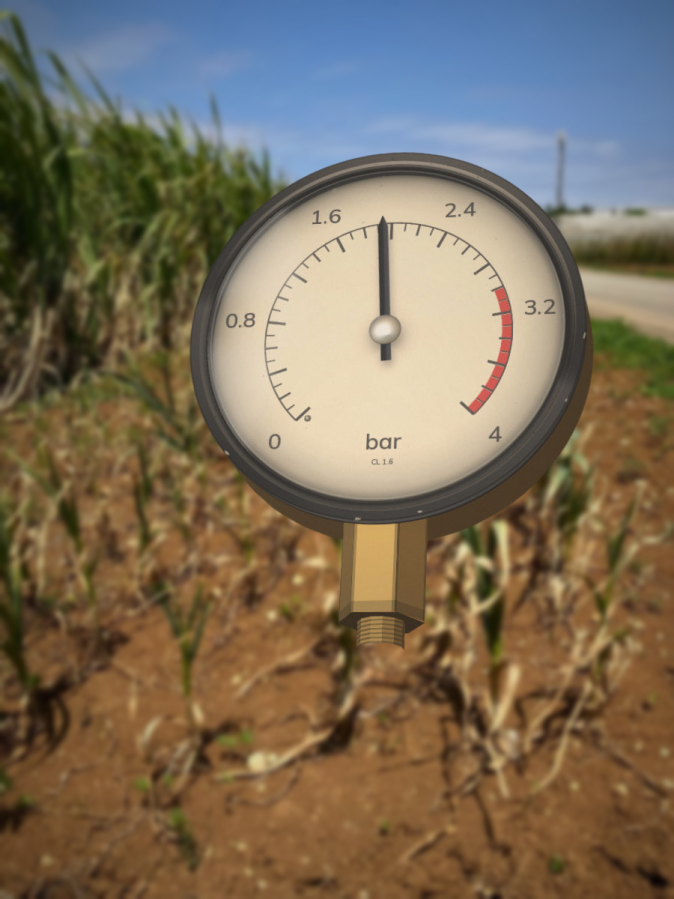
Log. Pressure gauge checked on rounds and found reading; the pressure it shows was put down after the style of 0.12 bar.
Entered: 1.95 bar
